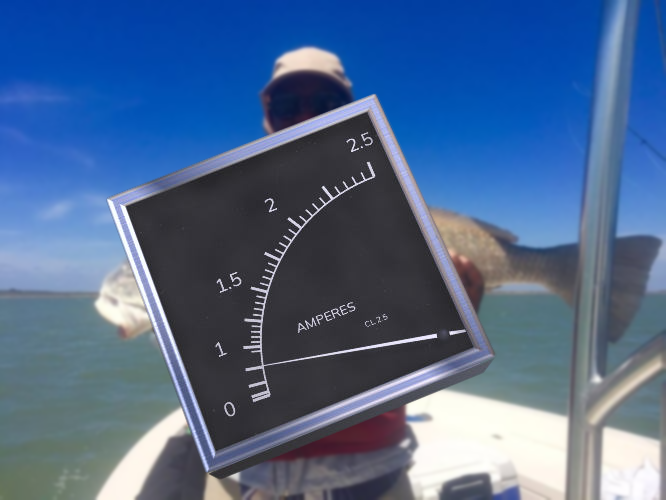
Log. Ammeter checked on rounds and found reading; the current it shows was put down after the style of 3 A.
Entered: 0.75 A
